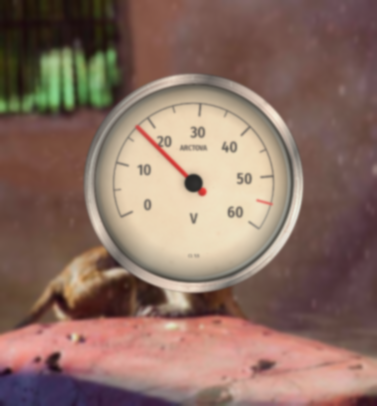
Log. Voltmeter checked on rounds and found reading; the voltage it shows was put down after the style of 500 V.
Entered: 17.5 V
